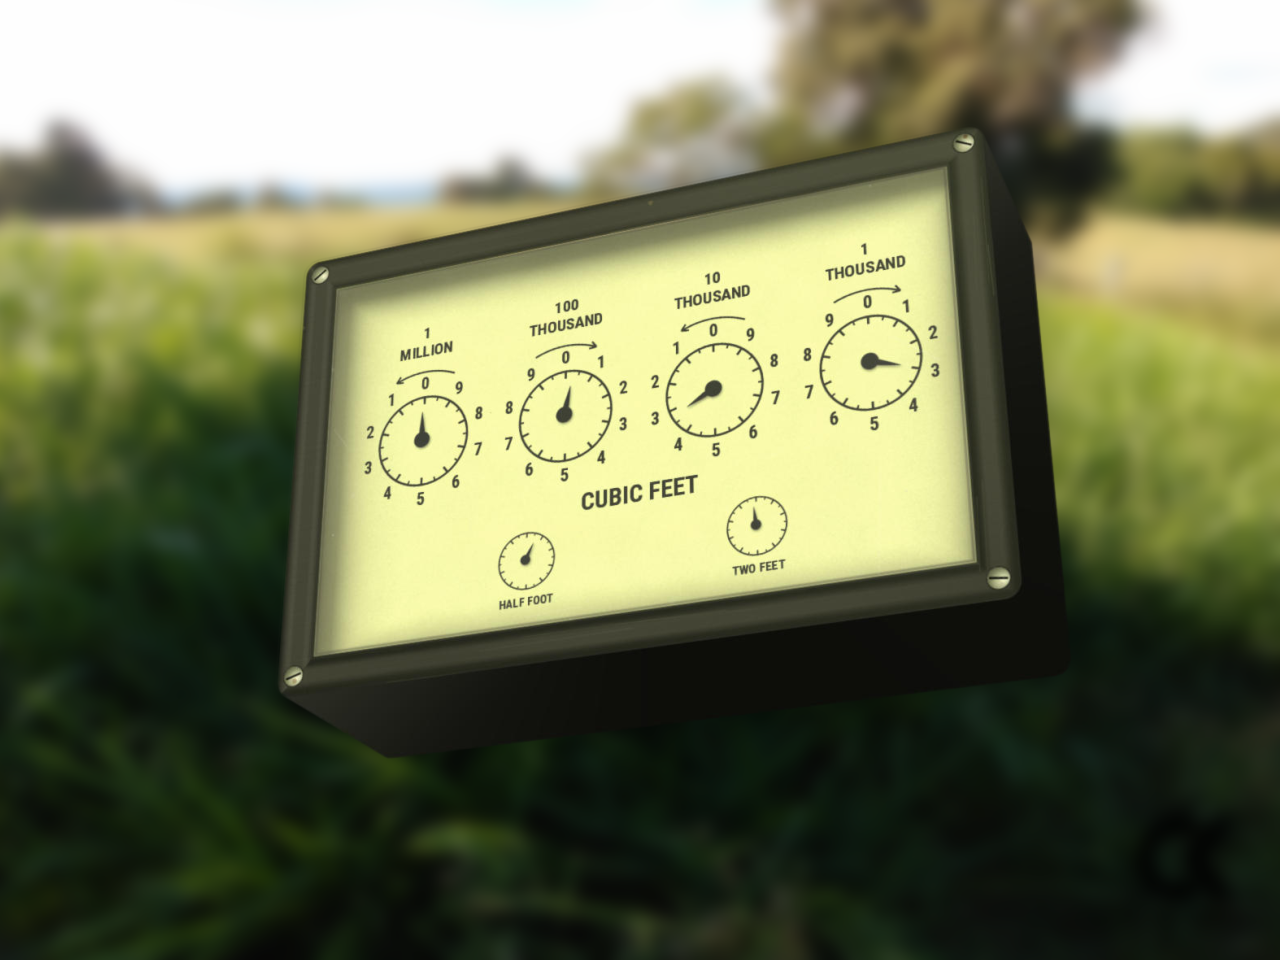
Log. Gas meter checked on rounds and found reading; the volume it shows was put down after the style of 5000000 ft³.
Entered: 3300 ft³
